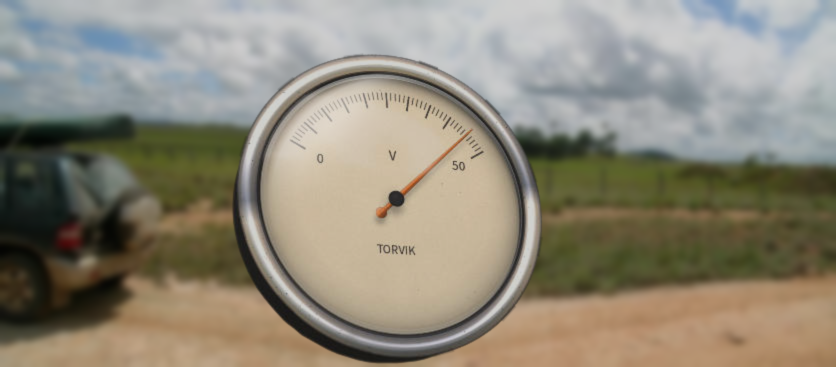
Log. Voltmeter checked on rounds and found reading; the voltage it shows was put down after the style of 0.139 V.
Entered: 45 V
